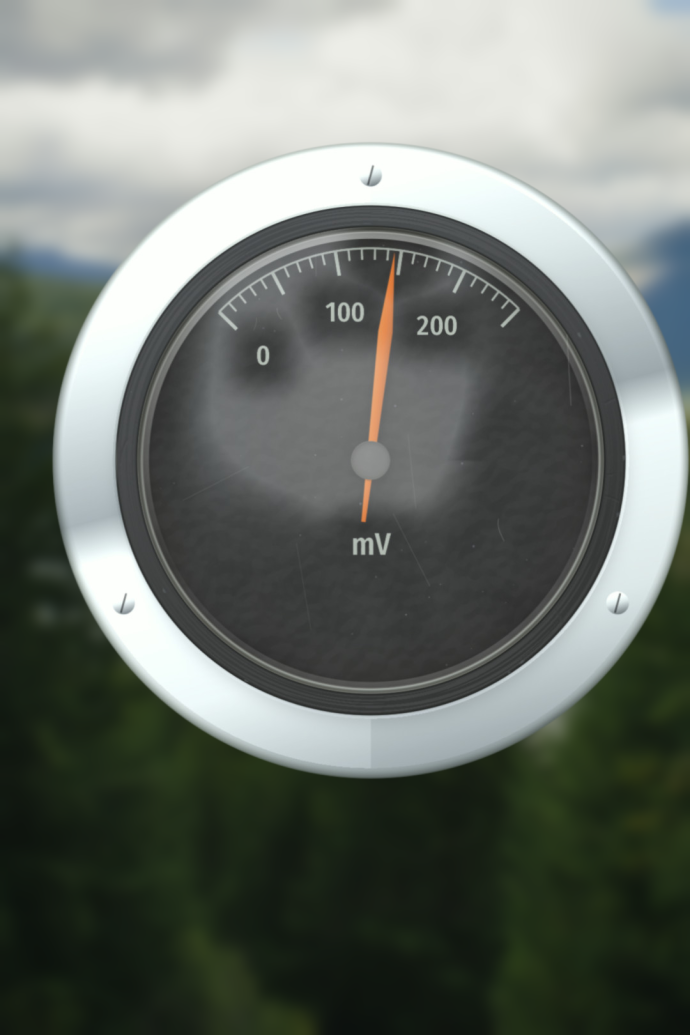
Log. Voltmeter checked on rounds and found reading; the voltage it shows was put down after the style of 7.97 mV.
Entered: 145 mV
